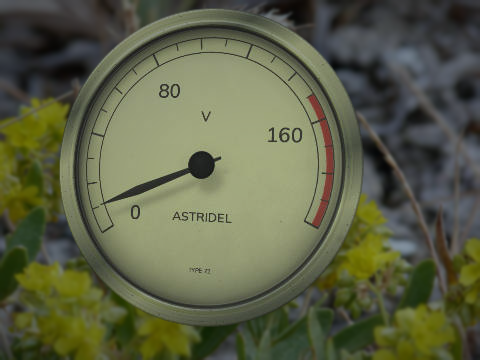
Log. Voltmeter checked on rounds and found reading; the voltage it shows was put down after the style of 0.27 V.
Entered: 10 V
